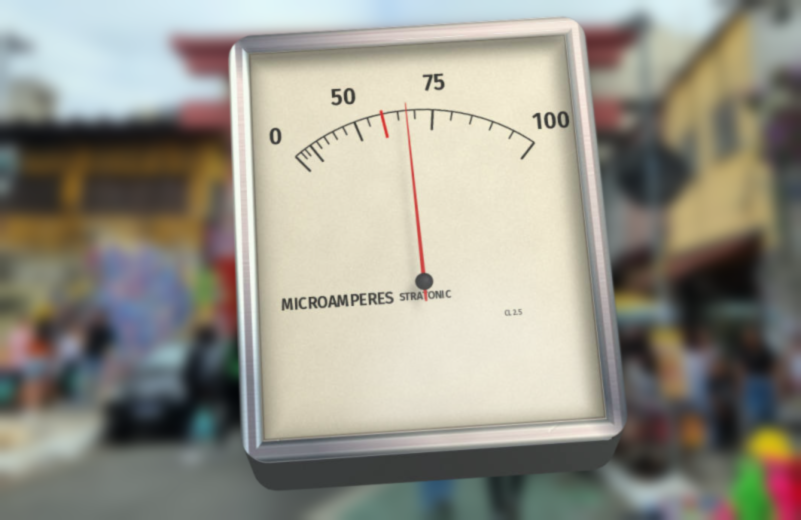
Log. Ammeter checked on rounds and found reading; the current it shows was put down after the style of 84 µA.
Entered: 67.5 µA
